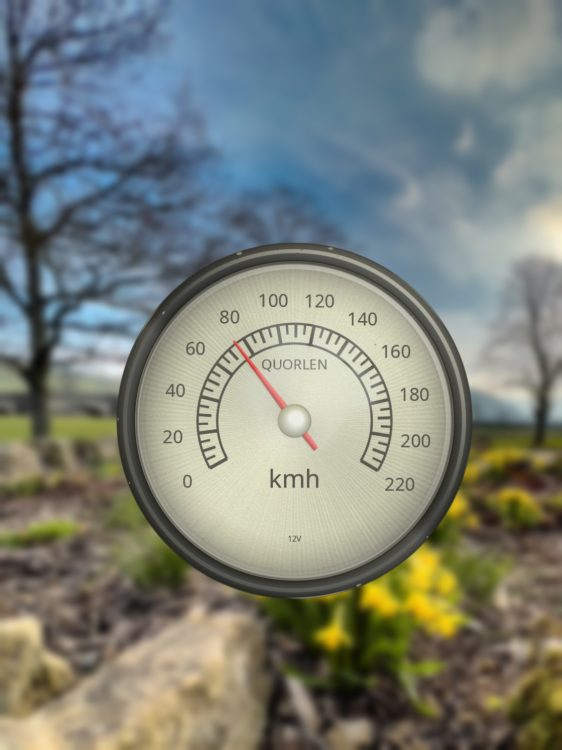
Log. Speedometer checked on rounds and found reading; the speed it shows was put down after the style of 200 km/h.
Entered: 75 km/h
